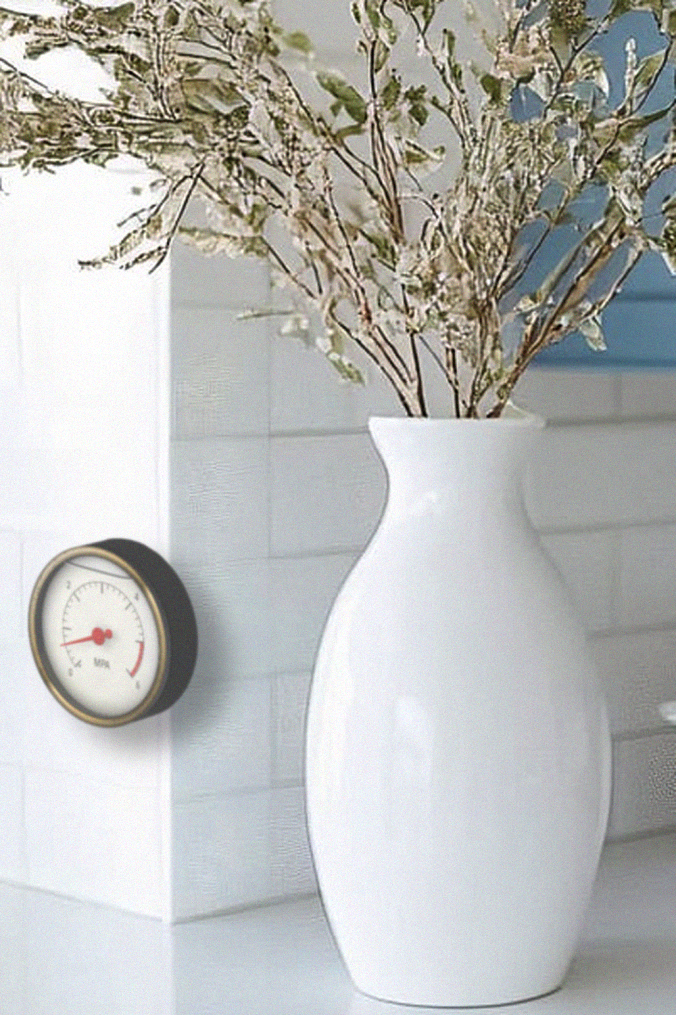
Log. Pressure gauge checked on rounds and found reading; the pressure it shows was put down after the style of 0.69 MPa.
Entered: 0.6 MPa
